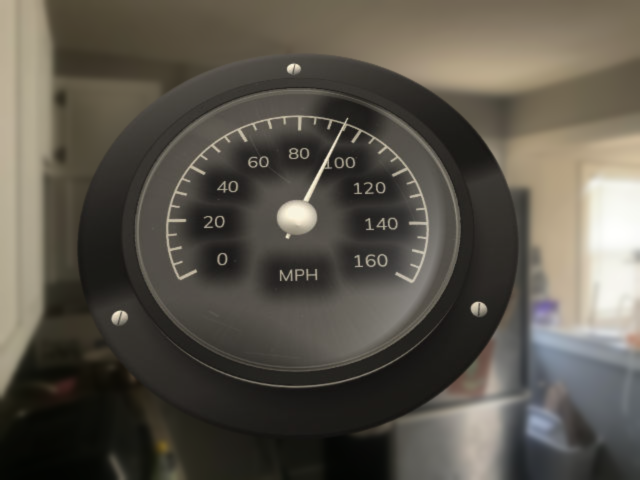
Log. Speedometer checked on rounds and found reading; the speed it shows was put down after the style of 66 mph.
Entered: 95 mph
